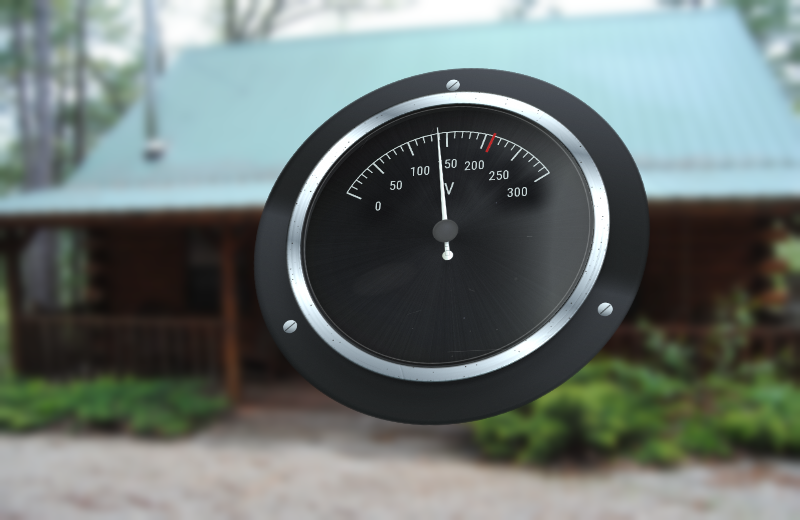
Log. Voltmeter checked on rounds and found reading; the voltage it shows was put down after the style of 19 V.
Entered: 140 V
